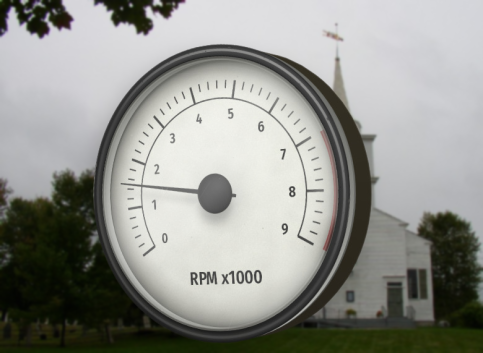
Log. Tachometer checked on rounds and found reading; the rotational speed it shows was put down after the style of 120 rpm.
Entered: 1500 rpm
